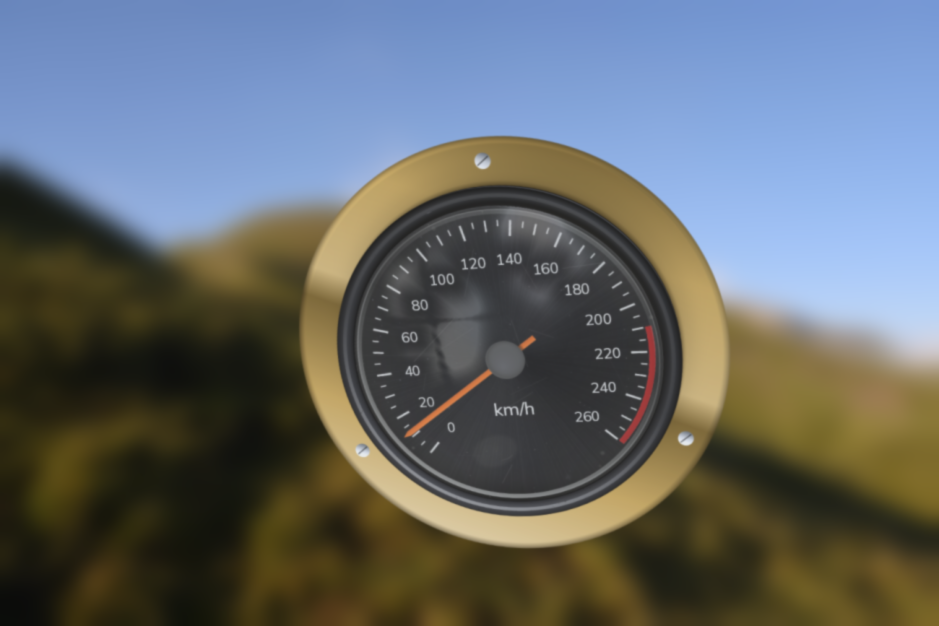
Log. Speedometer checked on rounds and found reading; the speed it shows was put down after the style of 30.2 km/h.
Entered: 12.5 km/h
